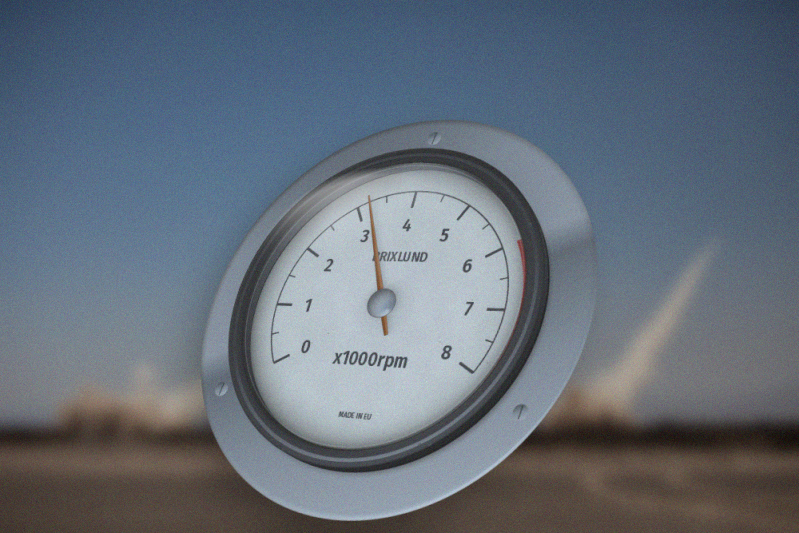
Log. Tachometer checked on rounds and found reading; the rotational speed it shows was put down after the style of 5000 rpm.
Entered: 3250 rpm
